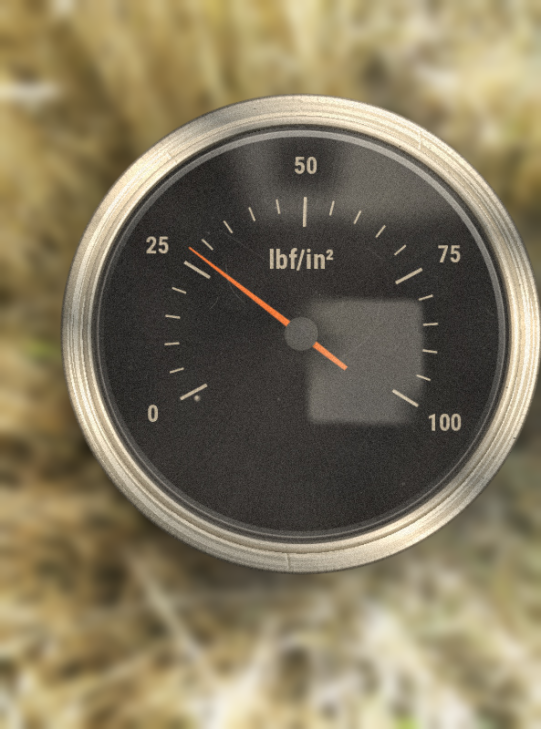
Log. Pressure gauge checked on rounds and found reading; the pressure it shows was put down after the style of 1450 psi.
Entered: 27.5 psi
